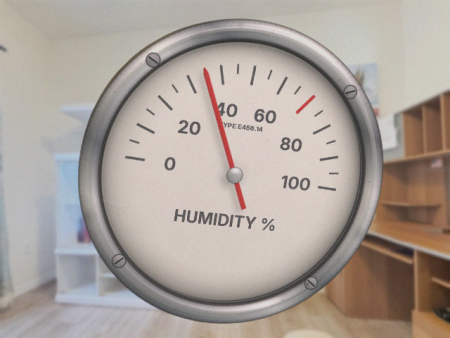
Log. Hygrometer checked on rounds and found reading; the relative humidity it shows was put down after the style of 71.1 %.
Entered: 35 %
